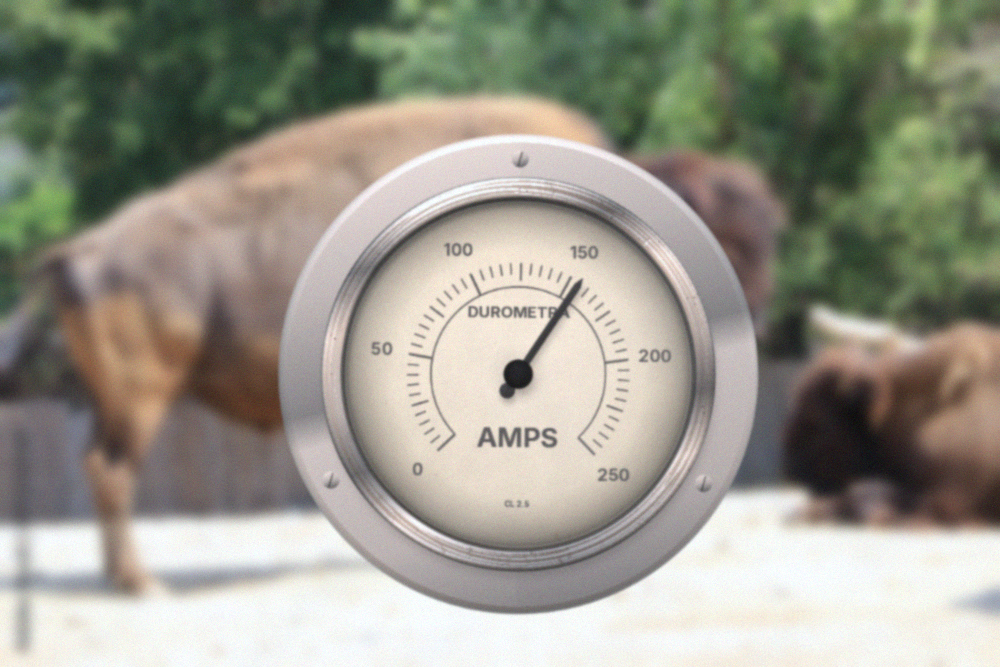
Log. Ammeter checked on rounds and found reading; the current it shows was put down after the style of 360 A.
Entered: 155 A
